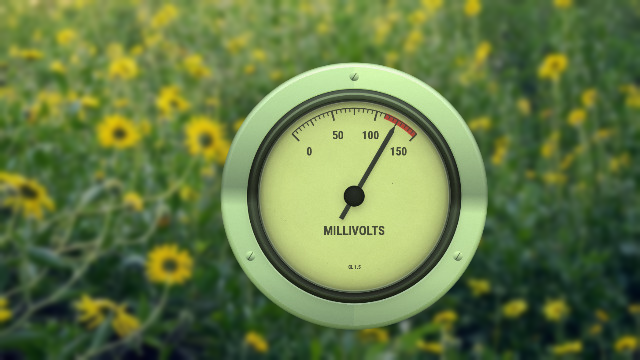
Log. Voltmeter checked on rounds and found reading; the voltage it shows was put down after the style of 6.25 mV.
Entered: 125 mV
